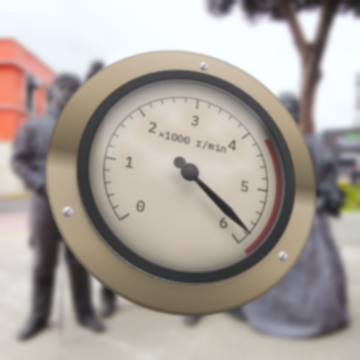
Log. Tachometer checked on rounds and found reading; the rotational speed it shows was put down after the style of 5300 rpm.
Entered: 5800 rpm
